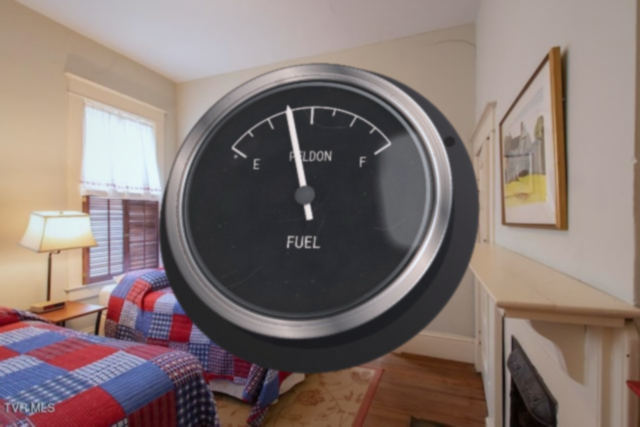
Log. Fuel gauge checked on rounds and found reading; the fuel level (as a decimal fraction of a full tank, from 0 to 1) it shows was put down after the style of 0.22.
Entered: 0.375
